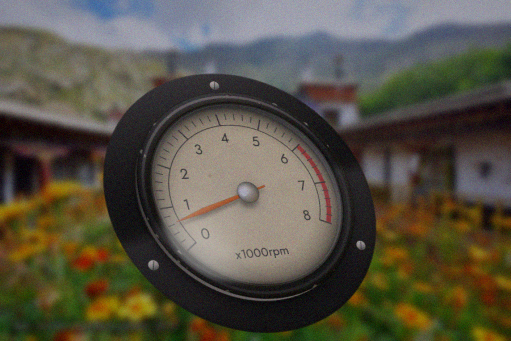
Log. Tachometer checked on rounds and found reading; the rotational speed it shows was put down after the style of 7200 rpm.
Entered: 600 rpm
